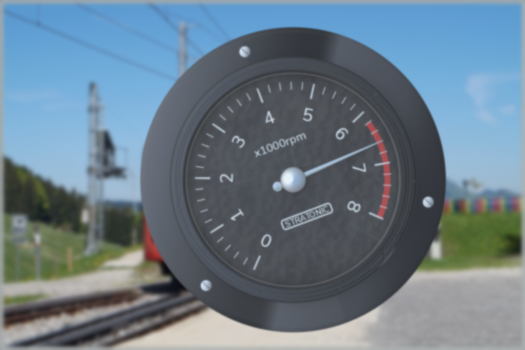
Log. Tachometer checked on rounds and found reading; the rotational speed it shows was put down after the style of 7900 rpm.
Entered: 6600 rpm
